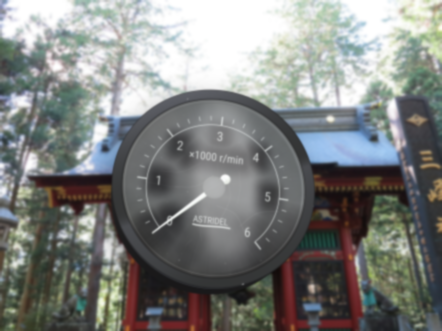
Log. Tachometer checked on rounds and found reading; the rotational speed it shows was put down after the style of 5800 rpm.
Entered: 0 rpm
